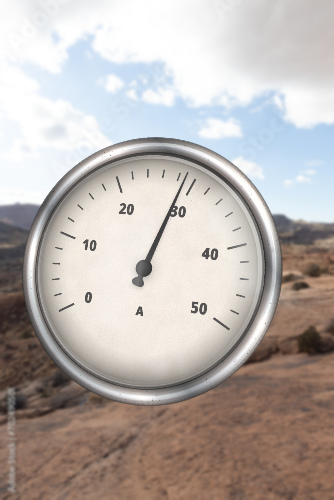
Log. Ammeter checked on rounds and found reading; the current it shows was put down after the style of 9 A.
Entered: 29 A
